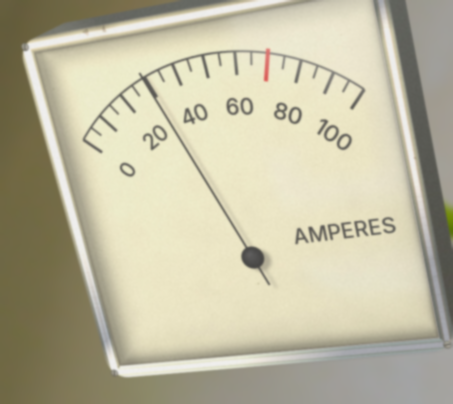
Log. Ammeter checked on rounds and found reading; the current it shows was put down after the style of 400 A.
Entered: 30 A
